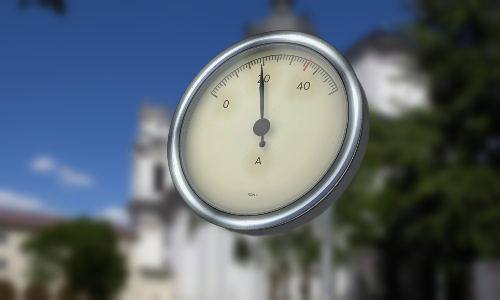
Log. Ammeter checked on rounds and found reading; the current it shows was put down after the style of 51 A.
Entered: 20 A
